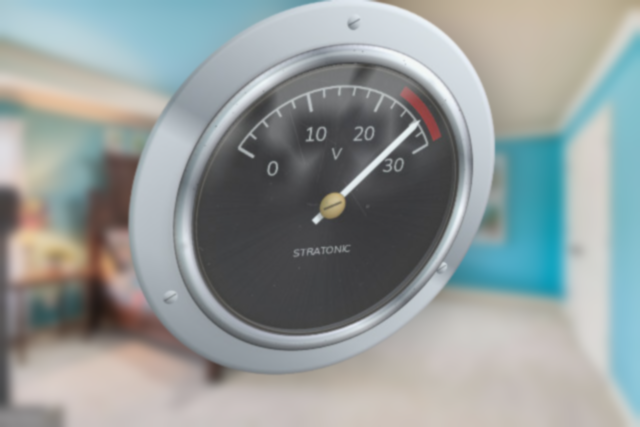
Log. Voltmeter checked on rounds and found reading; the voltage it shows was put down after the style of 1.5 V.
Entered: 26 V
